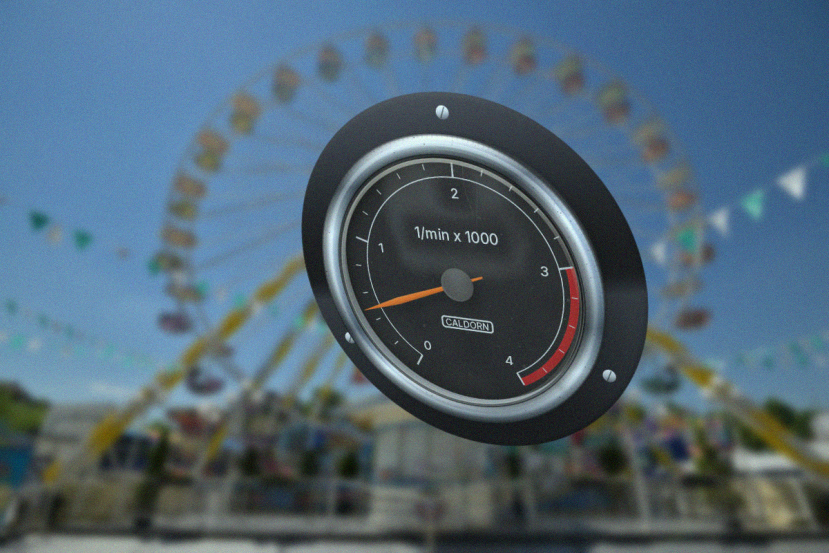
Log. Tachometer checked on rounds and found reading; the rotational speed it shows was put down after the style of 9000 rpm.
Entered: 500 rpm
